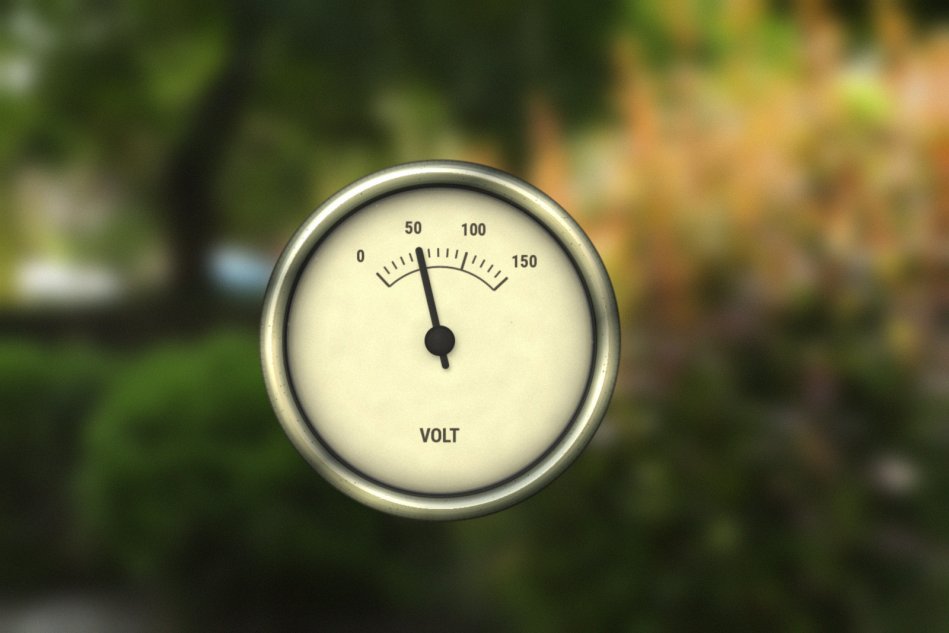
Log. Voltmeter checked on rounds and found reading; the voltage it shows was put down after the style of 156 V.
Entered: 50 V
